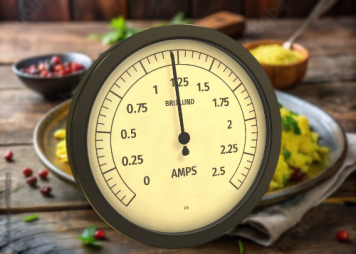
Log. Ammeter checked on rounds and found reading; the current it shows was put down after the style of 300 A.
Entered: 1.2 A
